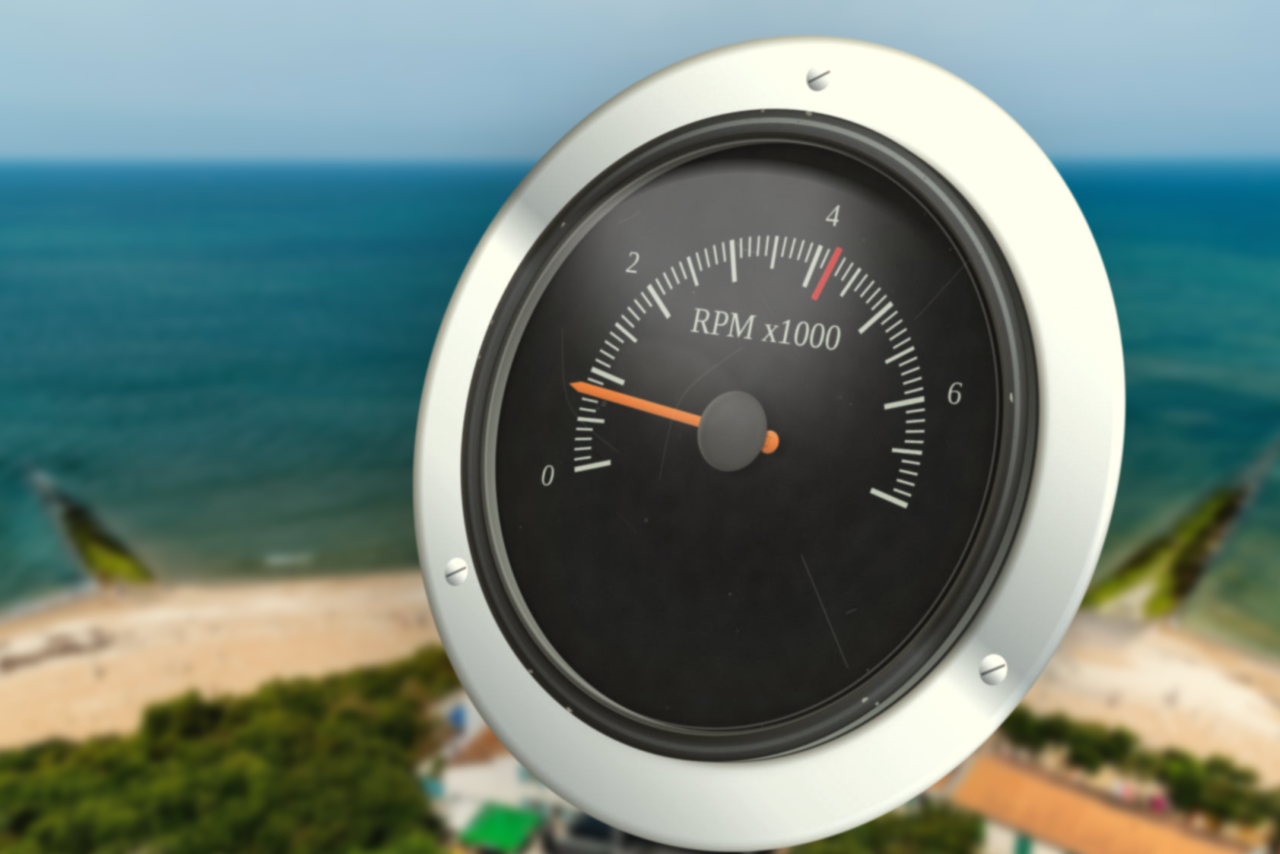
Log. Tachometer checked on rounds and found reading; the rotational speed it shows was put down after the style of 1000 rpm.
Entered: 800 rpm
